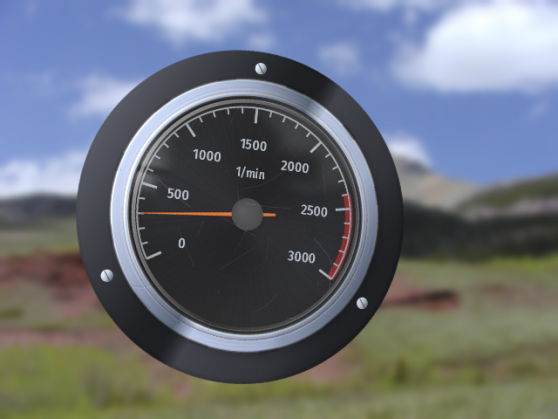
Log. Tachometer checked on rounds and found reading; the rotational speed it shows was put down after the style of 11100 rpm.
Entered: 300 rpm
